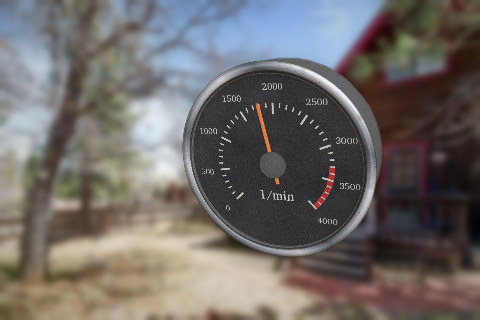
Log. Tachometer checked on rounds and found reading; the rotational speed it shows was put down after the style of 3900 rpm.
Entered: 1800 rpm
